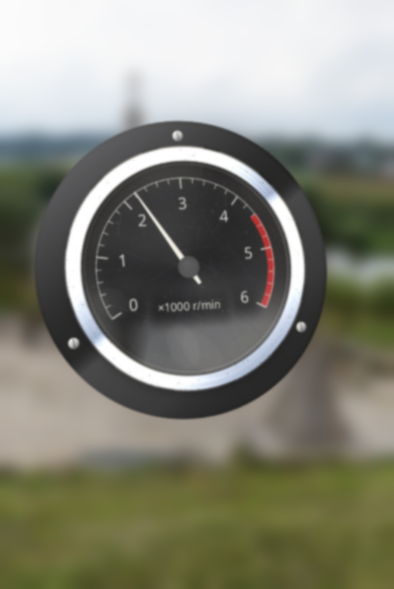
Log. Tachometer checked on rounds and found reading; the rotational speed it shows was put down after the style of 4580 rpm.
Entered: 2200 rpm
